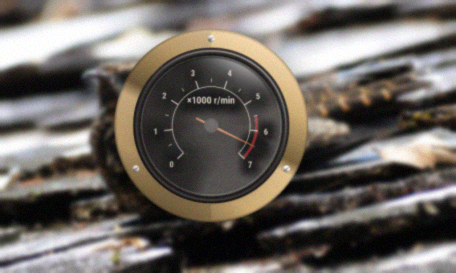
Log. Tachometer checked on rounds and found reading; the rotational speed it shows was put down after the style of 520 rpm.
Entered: 6500 rpm
